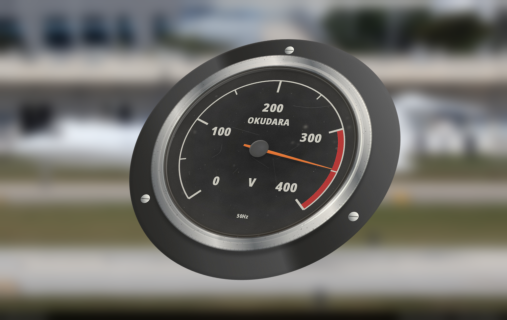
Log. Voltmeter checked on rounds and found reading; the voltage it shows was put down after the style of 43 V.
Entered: 350 V
